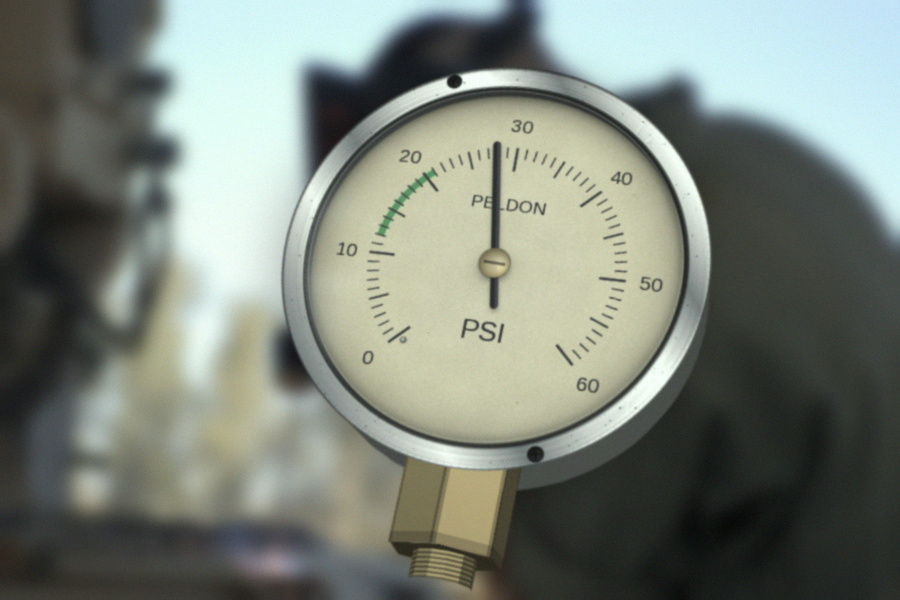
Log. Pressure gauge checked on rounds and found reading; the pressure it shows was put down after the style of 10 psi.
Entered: 28 psi
